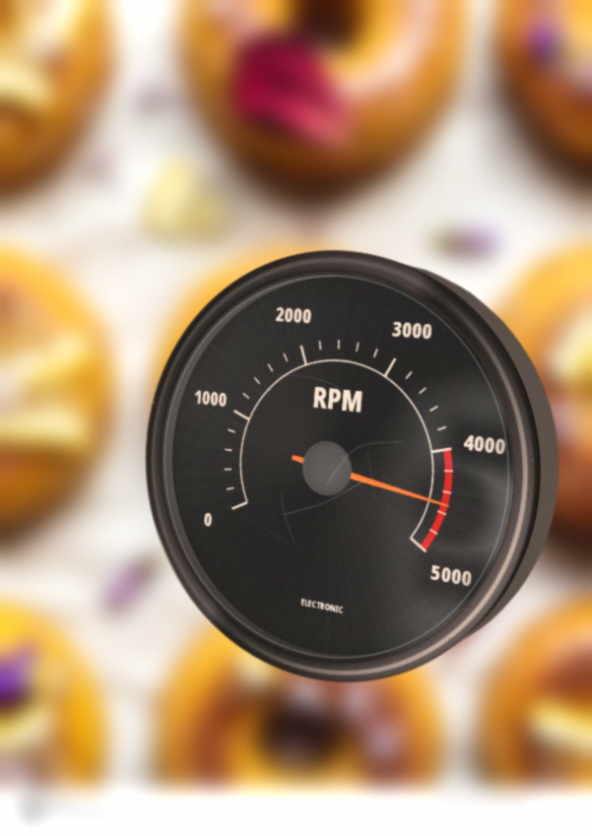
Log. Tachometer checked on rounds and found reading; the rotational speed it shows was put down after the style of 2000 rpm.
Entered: 4500 rpm
